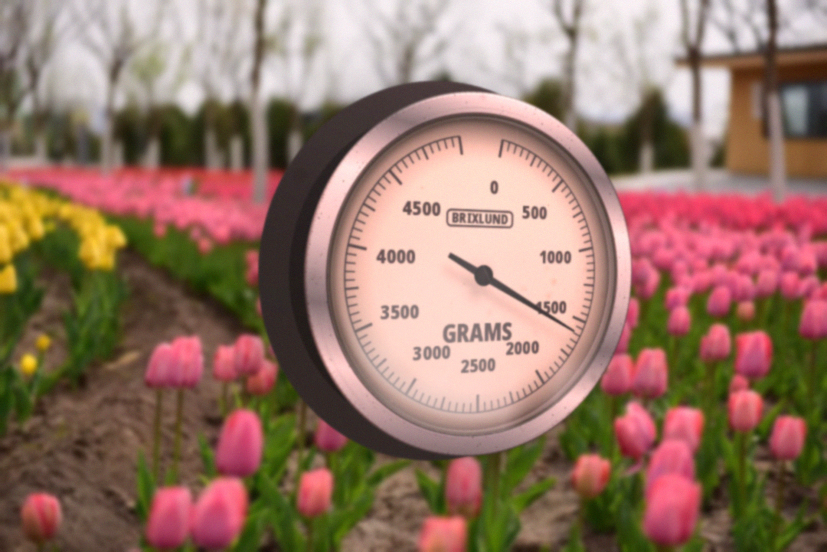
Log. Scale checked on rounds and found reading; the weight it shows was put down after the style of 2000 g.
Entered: 1600 g
